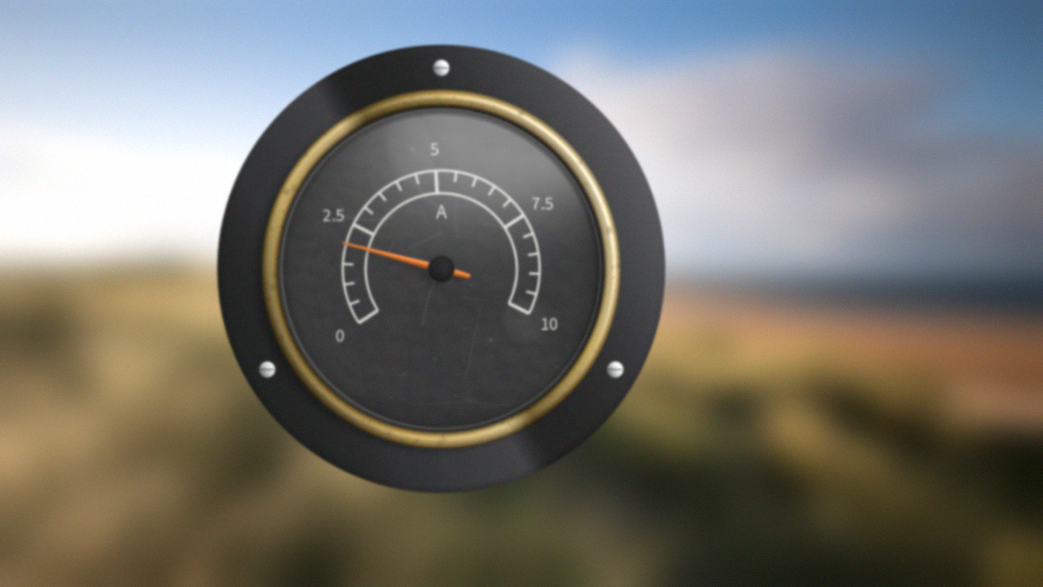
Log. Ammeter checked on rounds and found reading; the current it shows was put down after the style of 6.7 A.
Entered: 2 A
